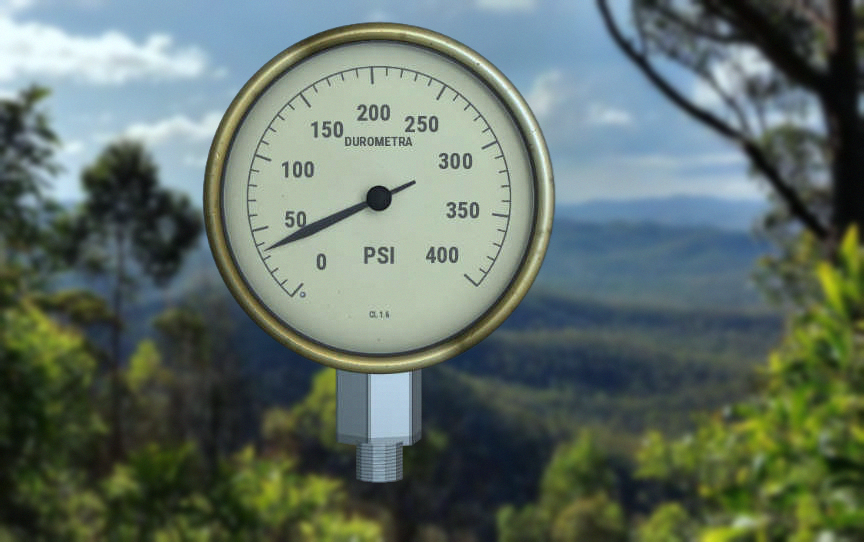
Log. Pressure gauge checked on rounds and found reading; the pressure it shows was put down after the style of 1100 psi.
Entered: 35 psi
